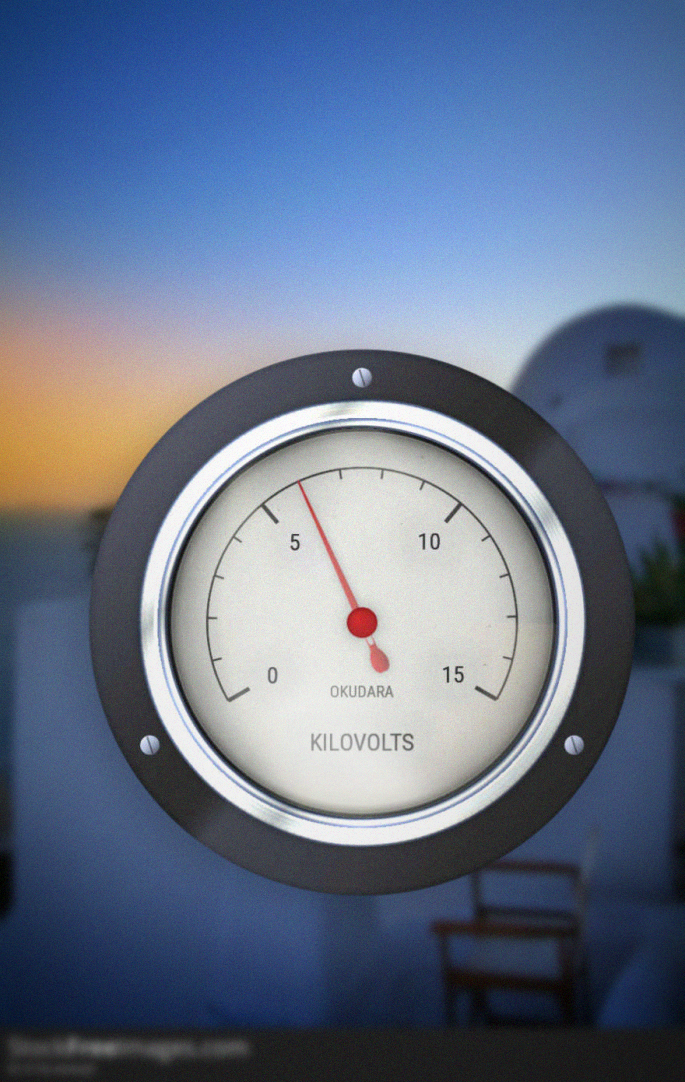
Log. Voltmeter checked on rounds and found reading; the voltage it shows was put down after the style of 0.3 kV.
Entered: 6 kV
